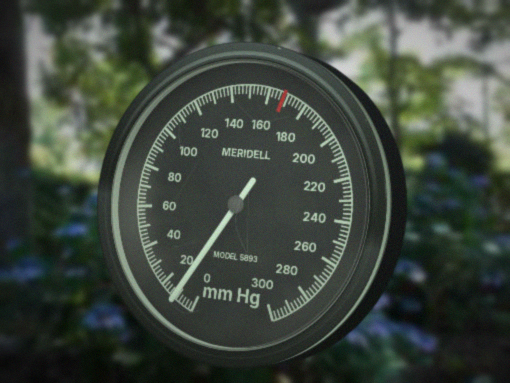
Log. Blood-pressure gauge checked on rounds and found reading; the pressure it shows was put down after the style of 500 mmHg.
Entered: 10 mmHg
